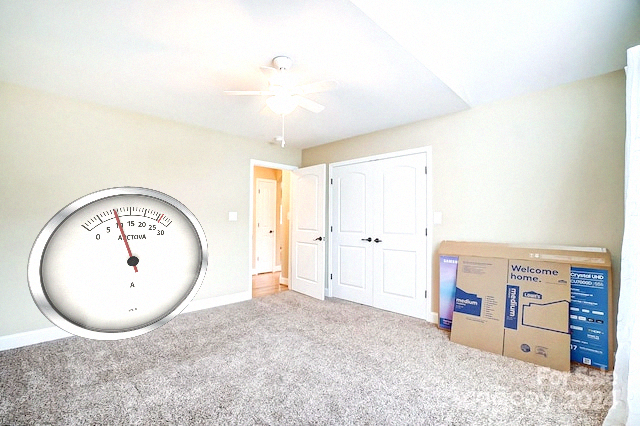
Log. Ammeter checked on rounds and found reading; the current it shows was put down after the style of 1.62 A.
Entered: 10 A
